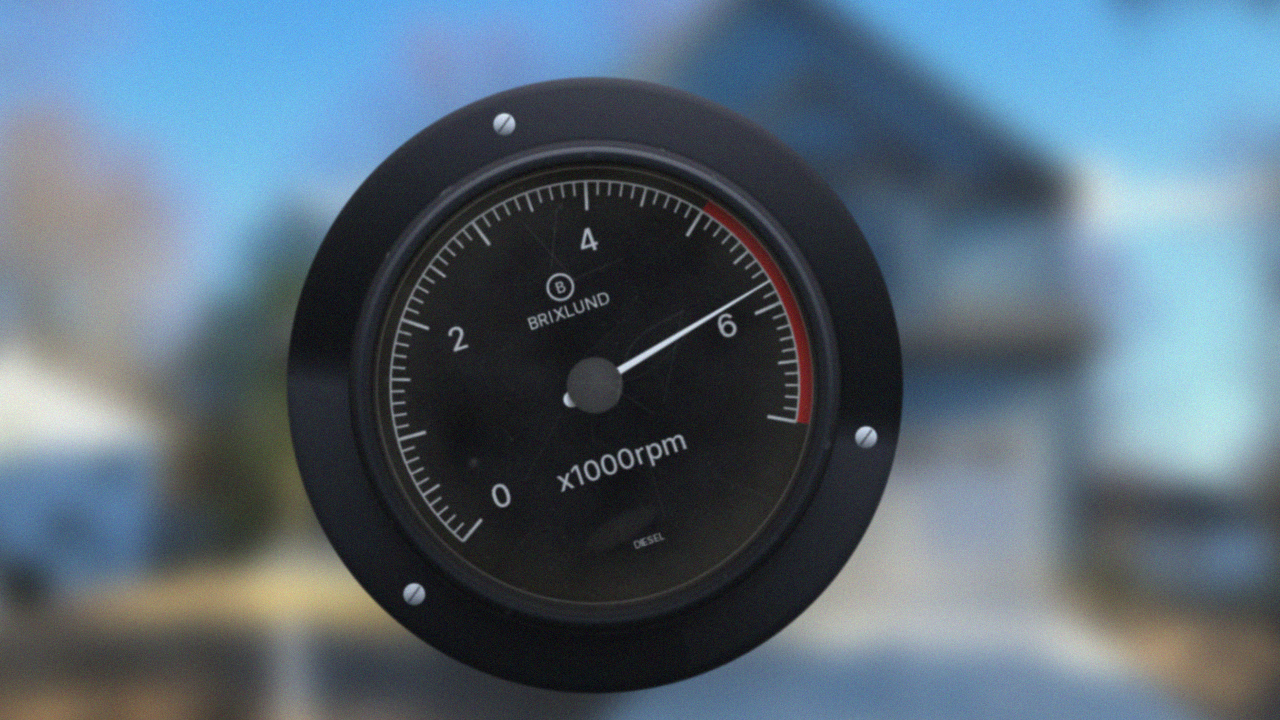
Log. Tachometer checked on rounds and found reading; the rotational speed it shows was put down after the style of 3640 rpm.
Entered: 5800 rpm
